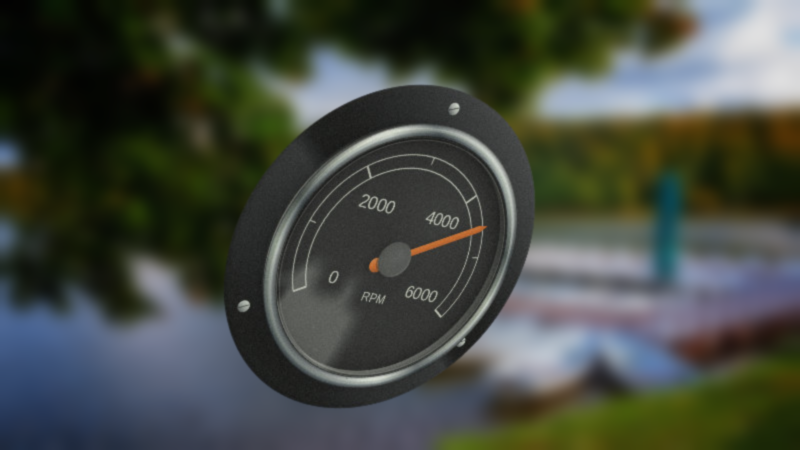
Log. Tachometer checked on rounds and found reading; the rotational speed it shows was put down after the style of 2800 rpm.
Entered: 4500 rpm
